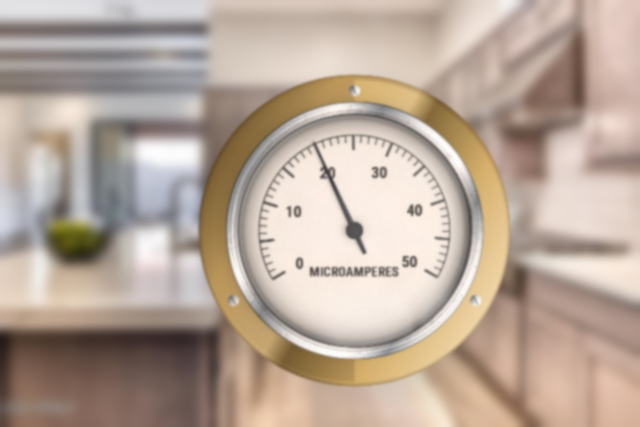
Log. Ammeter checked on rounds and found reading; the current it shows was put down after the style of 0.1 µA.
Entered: 20 µA
